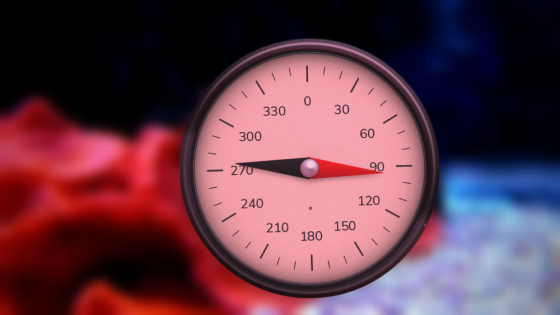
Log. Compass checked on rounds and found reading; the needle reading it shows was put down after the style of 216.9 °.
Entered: 95 °
